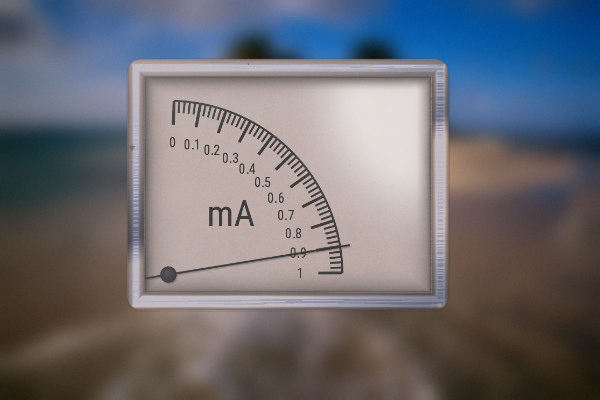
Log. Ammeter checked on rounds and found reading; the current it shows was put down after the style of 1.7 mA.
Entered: 0.9 mA
